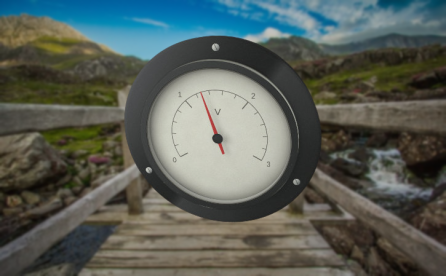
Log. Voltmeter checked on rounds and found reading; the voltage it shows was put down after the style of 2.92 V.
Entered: 1.3 V
